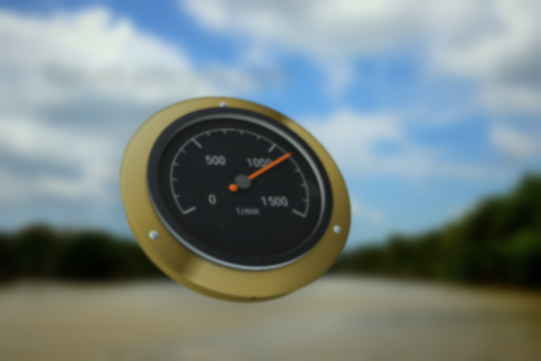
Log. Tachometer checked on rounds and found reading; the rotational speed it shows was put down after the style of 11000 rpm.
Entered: 1100 rpm
